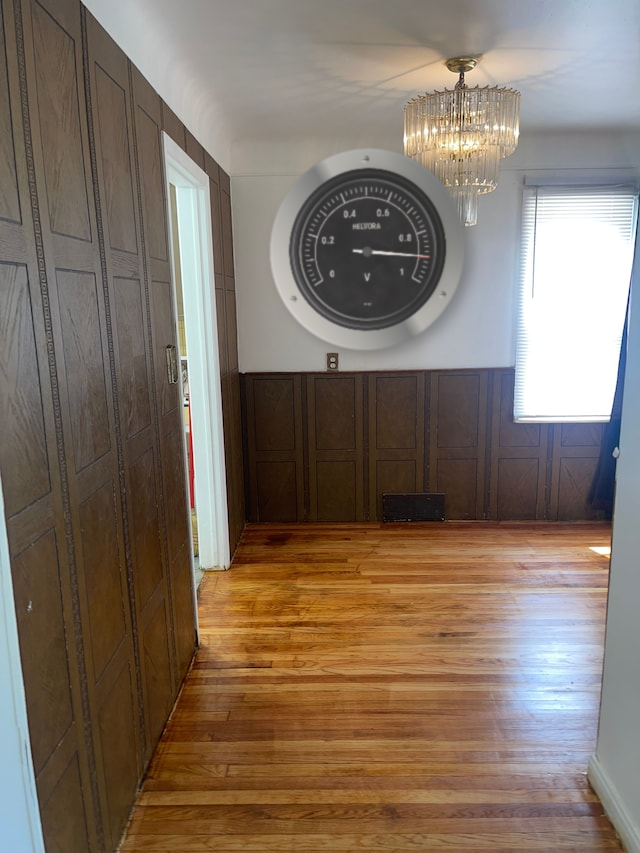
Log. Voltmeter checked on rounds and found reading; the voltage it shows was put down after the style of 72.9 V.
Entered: 0.9 V
